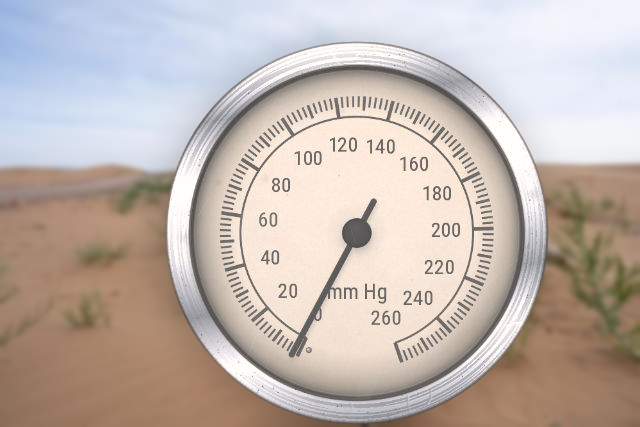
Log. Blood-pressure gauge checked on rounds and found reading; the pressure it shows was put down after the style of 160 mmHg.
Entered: 2 mmHg
